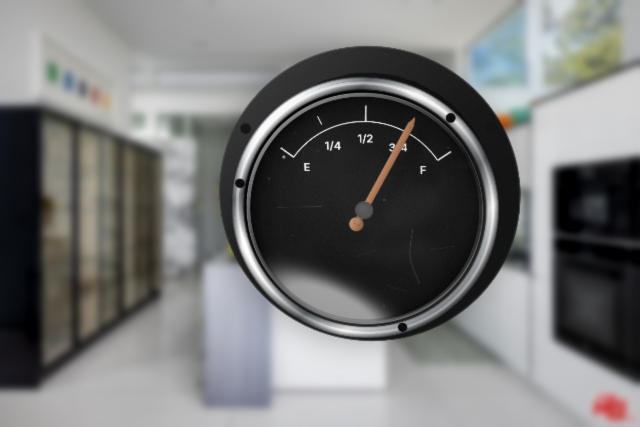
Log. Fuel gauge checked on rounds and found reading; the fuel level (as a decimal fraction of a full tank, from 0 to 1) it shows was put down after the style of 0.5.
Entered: 0.75
